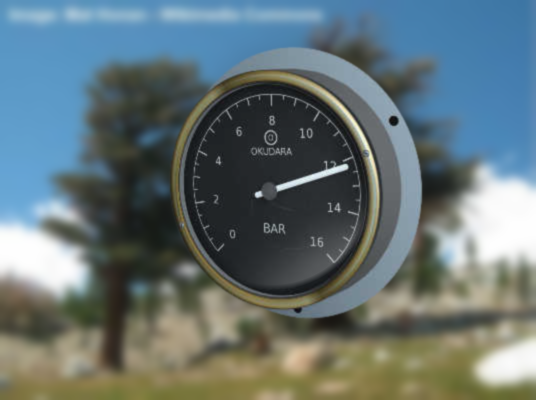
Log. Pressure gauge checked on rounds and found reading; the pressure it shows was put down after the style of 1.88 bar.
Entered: 12.25 bar
